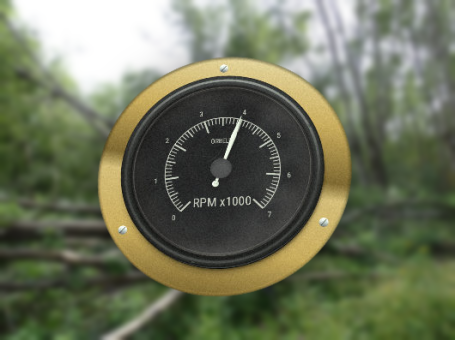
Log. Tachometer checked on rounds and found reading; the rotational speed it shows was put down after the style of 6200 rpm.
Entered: 4000 rpm
